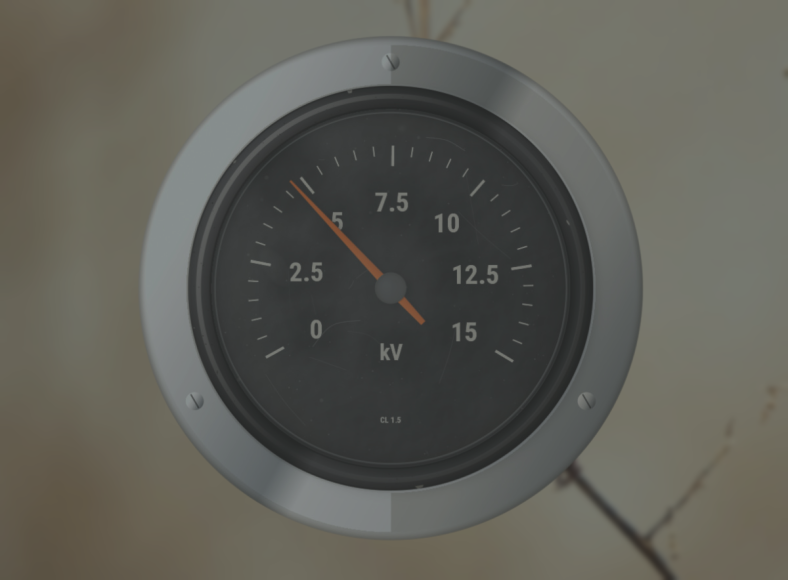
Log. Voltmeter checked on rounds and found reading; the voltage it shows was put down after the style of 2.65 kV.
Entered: 4.75 kV
